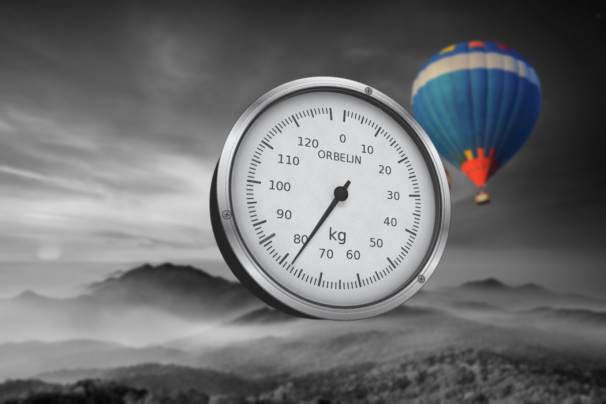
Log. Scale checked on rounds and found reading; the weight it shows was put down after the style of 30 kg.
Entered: 78 kg
